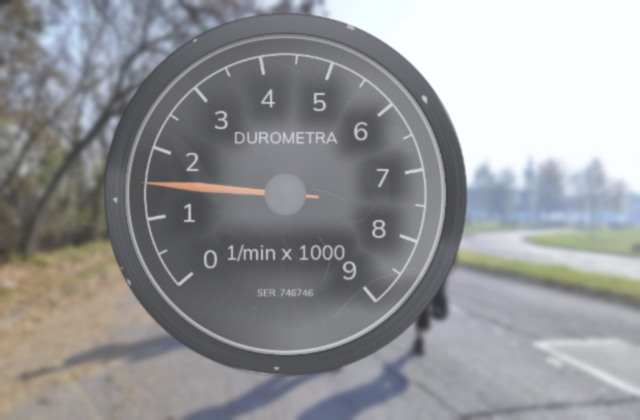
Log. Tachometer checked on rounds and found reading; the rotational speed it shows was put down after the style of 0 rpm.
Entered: 1500 rpm
